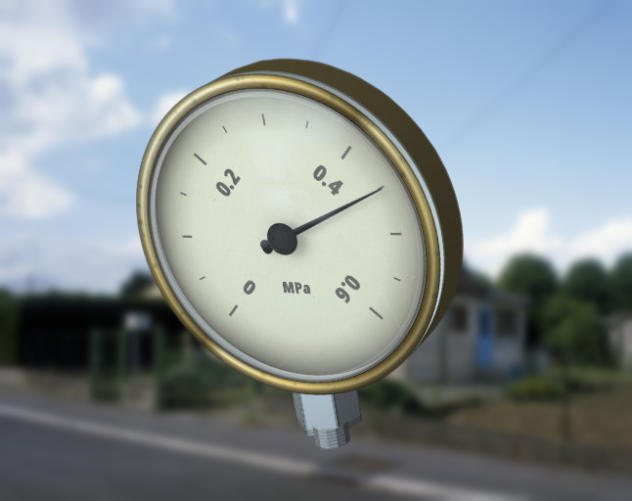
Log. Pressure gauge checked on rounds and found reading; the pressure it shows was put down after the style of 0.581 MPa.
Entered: 0.45 MPa
